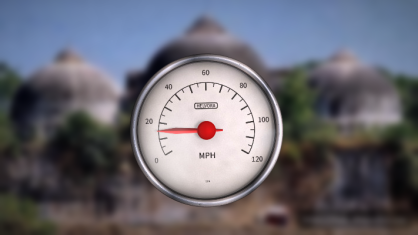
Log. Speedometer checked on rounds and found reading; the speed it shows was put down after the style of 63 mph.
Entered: 15 mph
